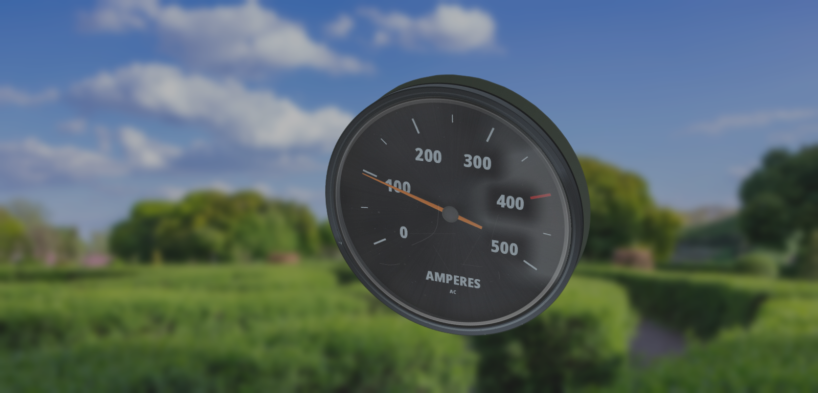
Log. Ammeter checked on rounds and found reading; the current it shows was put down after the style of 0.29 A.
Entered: 100 A
